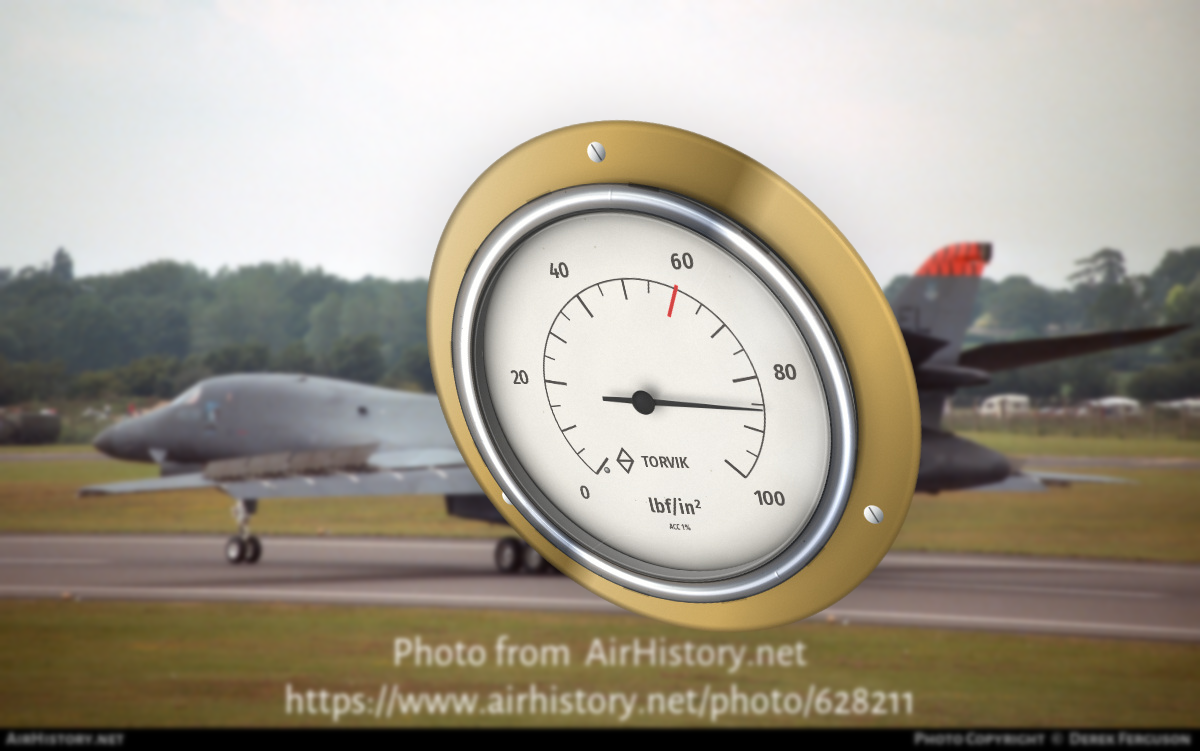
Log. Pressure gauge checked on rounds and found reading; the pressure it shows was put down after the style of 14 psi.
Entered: 85 psi
